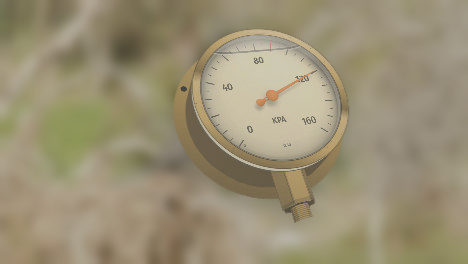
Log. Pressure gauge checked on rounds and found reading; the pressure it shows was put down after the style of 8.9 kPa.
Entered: 120 kPa
